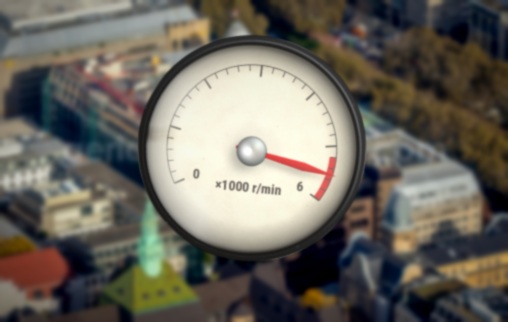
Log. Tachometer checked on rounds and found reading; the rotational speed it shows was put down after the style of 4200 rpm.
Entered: 5500 rpm
